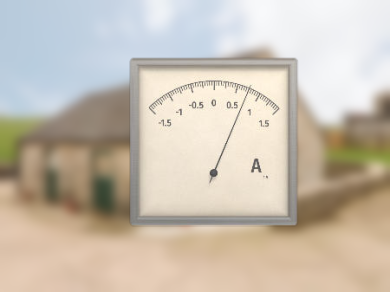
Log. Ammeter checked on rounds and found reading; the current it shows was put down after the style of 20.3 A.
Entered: 0.75 A
